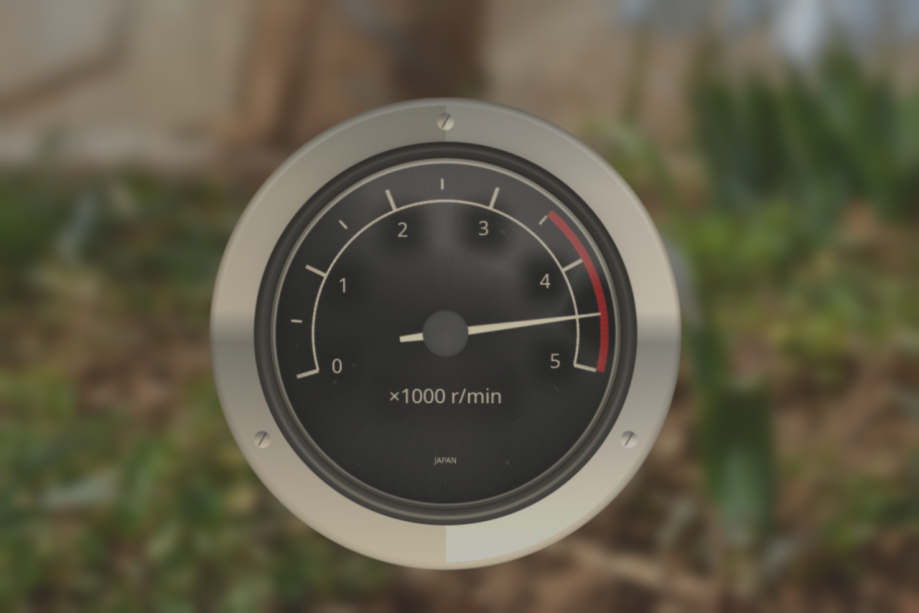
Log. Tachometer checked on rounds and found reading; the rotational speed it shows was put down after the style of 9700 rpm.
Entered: 4500 rpm
